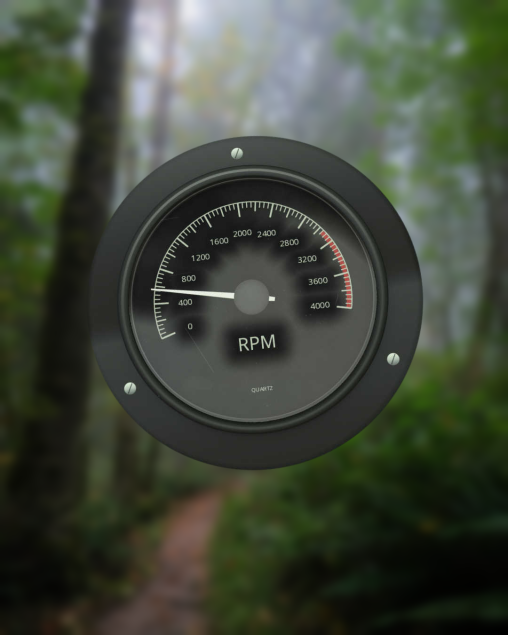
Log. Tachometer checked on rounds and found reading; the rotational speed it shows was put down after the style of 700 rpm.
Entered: 550 rpm
